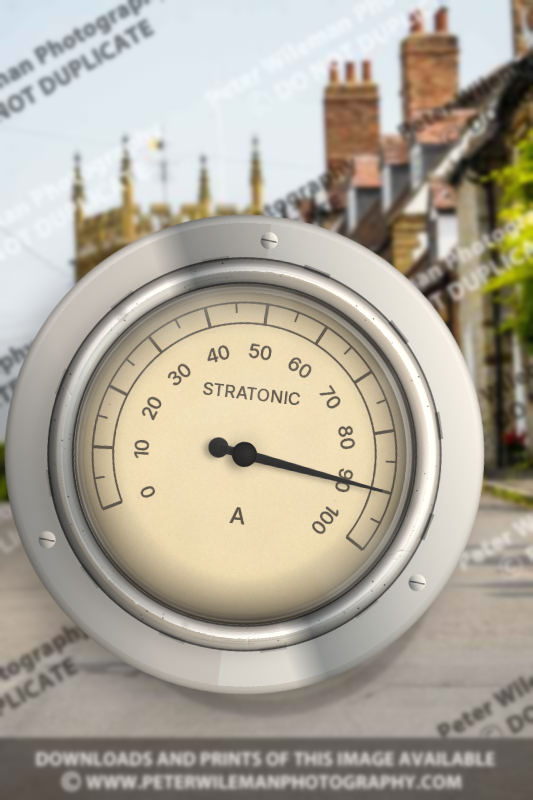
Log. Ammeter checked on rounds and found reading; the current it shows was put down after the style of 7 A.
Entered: 90 A
